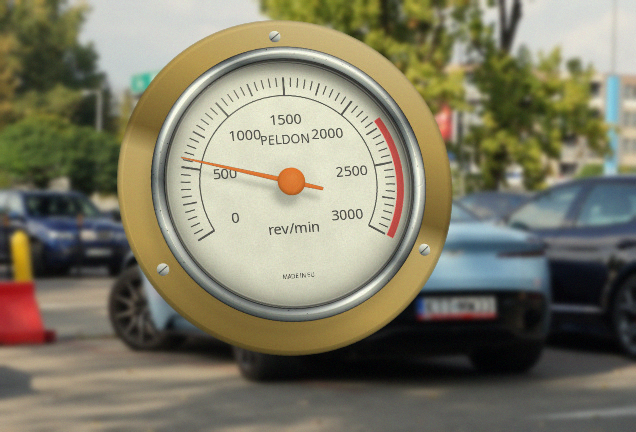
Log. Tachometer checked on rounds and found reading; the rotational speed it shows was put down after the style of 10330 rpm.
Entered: 550 rpm
